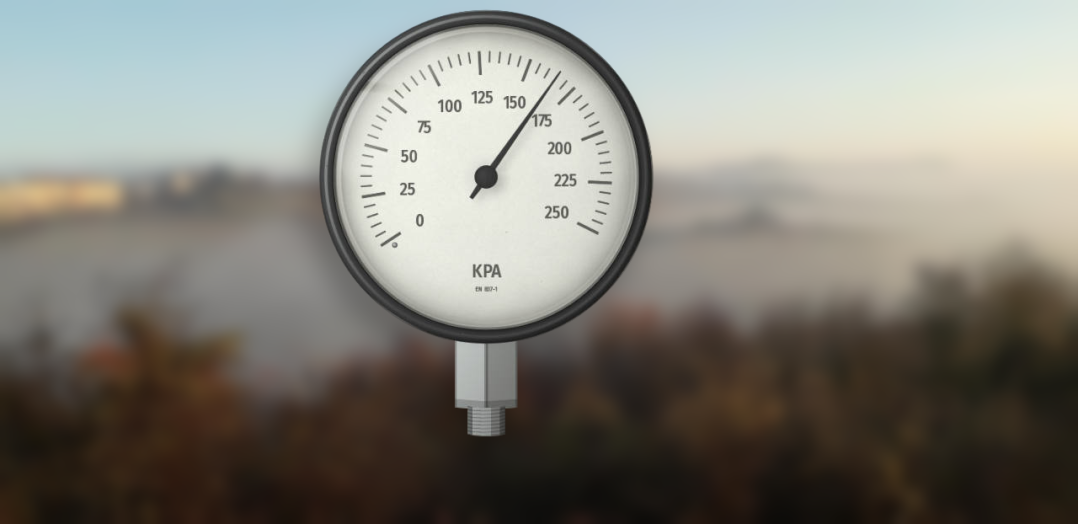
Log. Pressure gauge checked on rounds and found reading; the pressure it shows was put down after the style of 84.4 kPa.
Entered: 165 kPa
